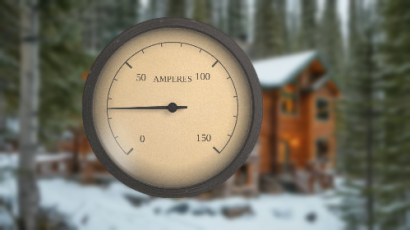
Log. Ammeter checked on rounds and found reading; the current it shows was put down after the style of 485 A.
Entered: 25 A
